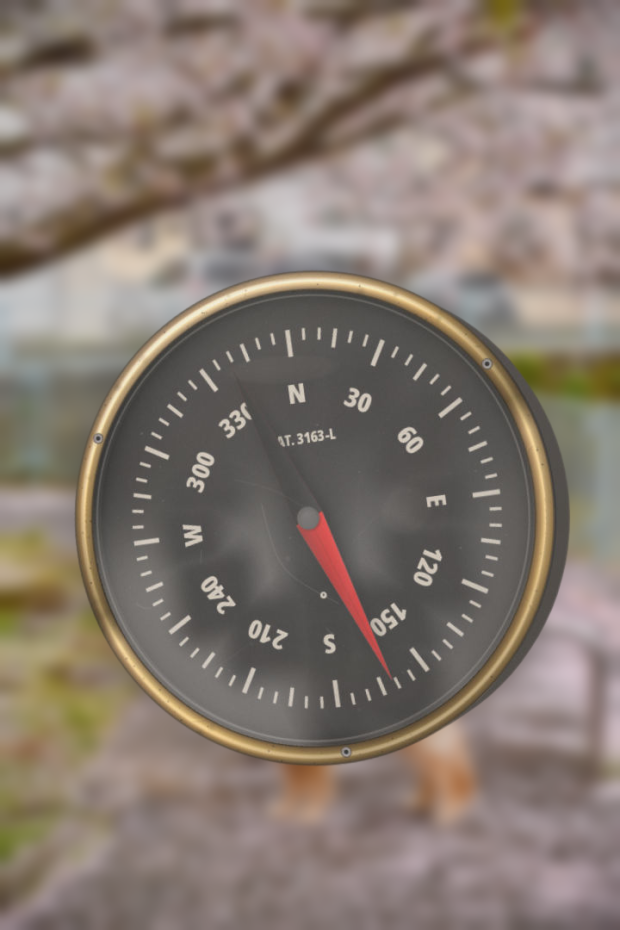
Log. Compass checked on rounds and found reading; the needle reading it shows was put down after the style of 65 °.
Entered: 160 °
